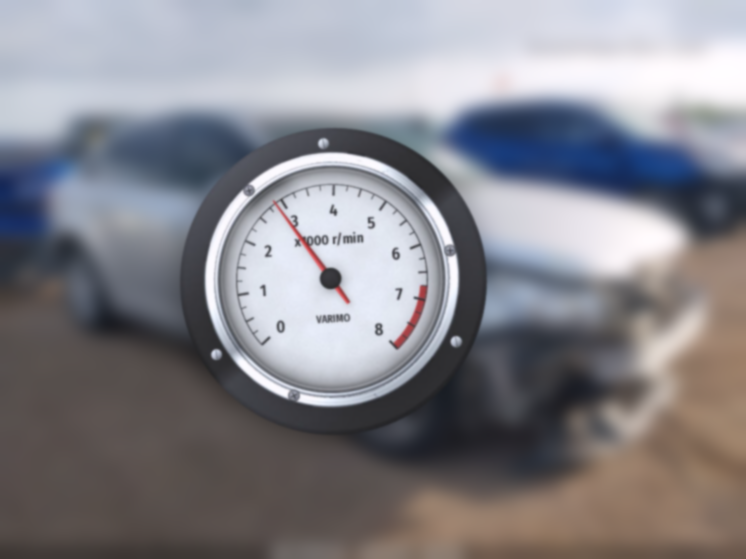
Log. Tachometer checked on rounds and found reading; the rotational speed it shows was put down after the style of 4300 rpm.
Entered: 2875 rpm
